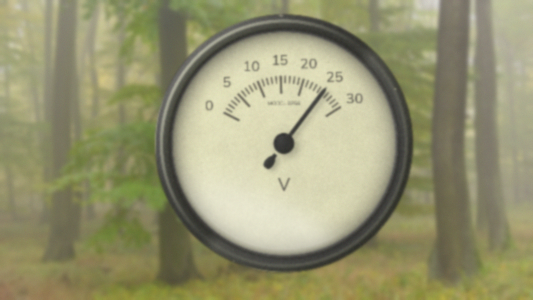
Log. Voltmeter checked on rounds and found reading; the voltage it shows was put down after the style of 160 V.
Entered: 25 V
